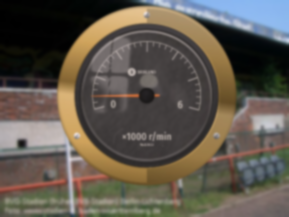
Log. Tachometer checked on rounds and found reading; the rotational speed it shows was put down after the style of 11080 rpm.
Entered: 400 rpm
